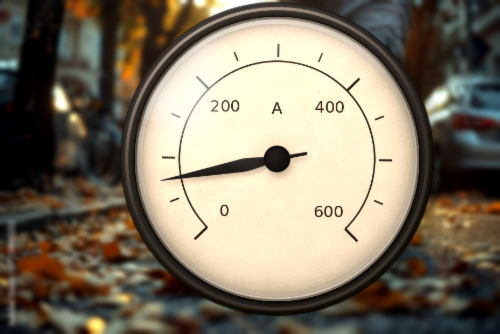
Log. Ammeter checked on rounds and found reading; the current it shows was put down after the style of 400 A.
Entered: 75 A
